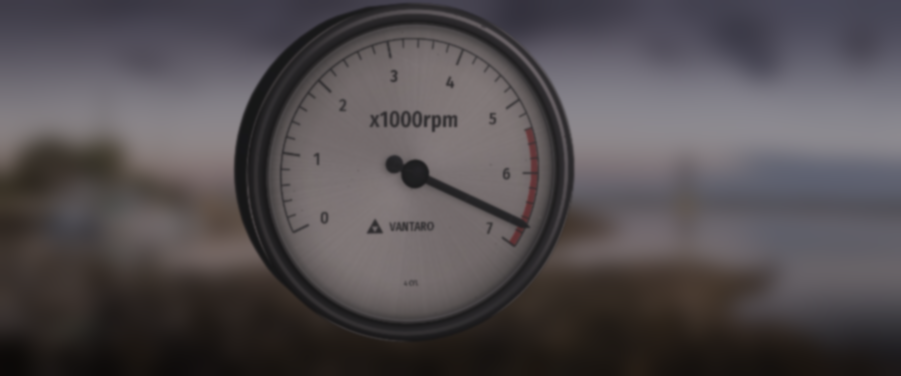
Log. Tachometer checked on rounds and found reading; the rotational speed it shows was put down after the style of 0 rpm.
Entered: 6700 rpm
